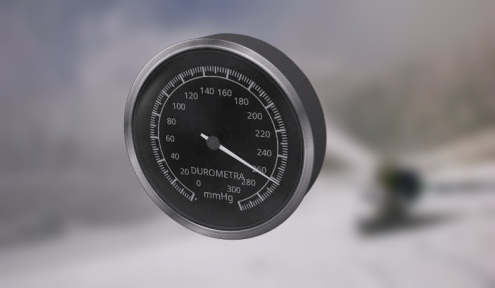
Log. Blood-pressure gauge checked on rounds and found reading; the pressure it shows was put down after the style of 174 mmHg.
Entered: 260 mmHg
